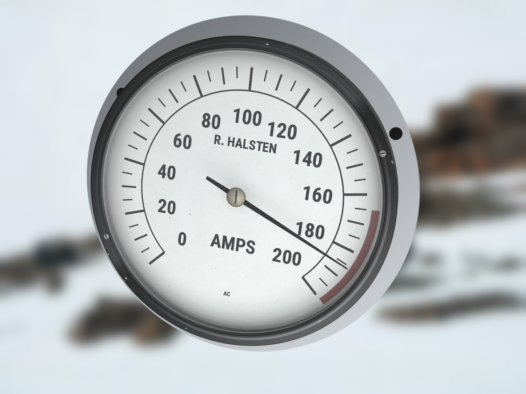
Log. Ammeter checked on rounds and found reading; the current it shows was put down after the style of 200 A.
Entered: 185 A
